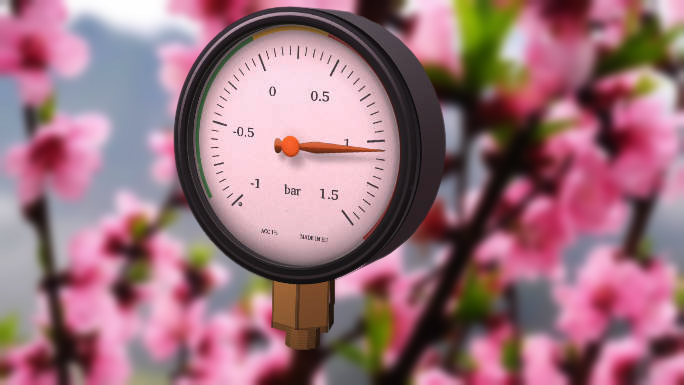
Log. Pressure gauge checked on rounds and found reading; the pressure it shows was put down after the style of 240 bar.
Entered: 1.05 bar
